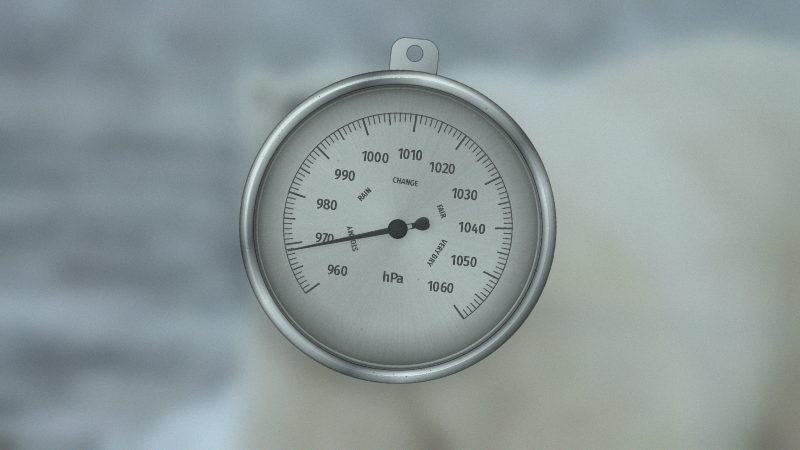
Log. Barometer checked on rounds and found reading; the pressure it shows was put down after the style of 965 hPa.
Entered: 969 hPa
